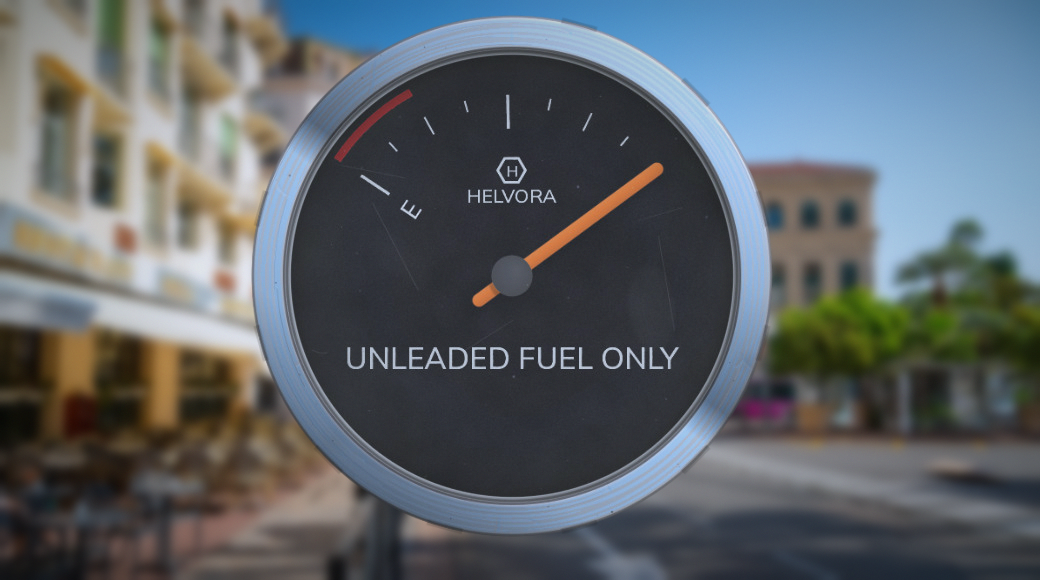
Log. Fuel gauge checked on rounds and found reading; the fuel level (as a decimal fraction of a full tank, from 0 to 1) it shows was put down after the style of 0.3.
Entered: 1
